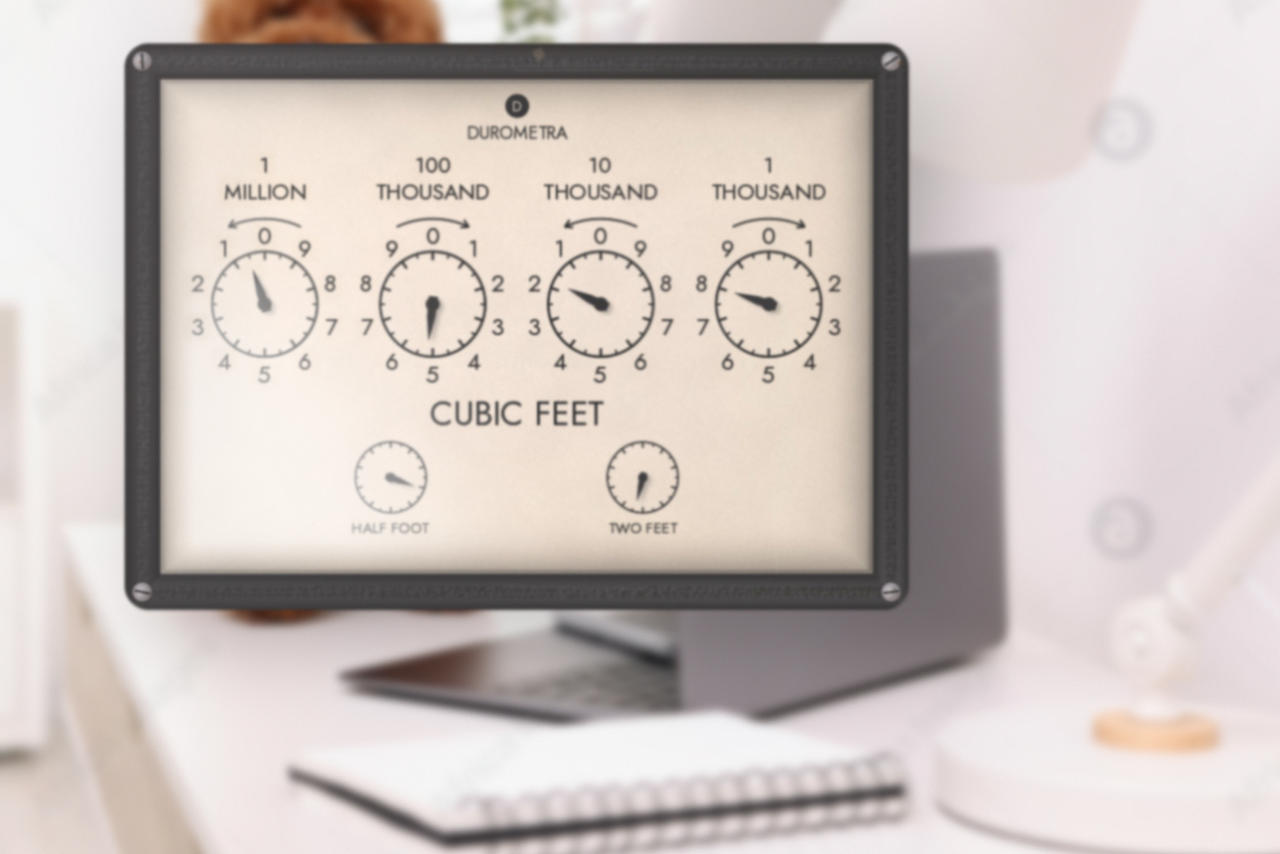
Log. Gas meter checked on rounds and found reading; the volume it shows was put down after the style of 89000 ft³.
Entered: 51800 ft³
